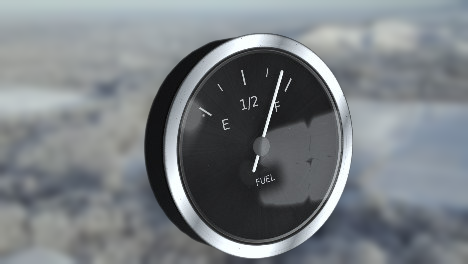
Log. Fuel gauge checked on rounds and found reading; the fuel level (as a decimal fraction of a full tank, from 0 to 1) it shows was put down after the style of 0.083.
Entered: 0.875
